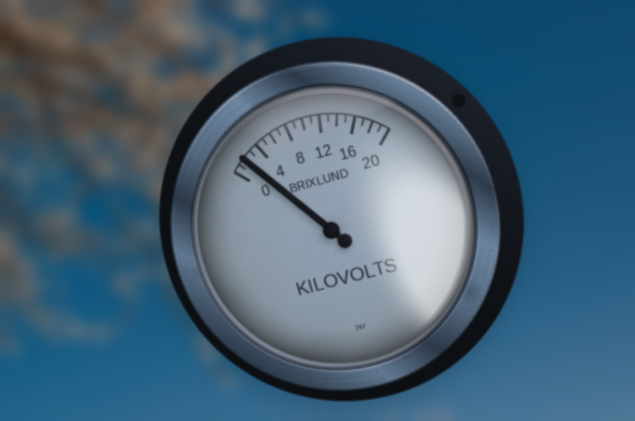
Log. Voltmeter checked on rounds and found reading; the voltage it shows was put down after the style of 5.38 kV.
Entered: 2 kV
